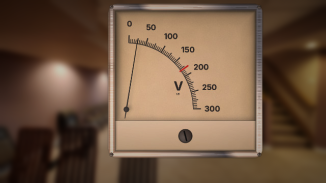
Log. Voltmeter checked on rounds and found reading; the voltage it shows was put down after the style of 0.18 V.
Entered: 25 V
